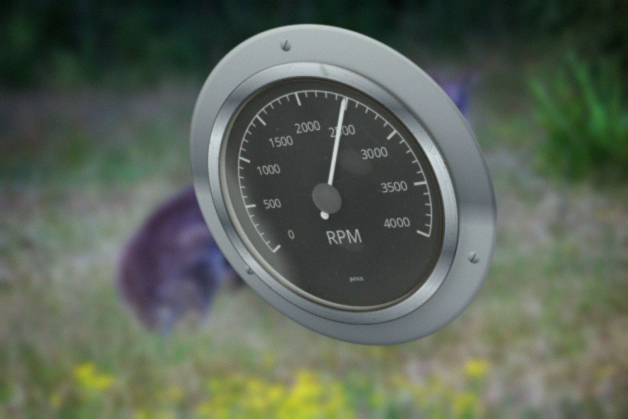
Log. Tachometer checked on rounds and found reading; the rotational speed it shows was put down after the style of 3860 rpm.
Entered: 2500 rpm
